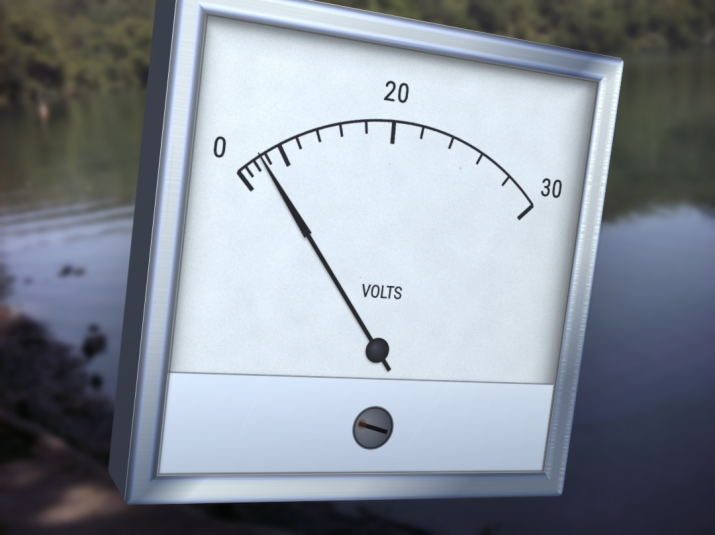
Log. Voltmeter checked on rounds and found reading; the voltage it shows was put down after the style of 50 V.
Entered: 7 V
